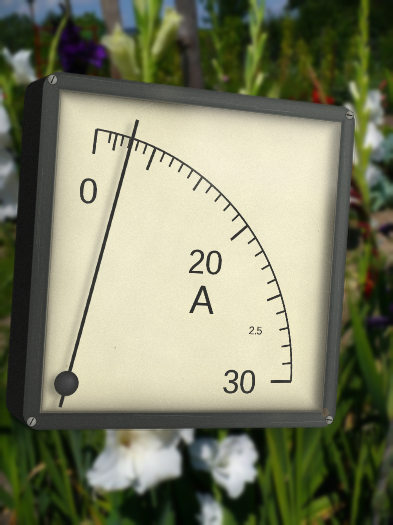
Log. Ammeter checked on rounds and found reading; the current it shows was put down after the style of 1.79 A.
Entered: 7 A
